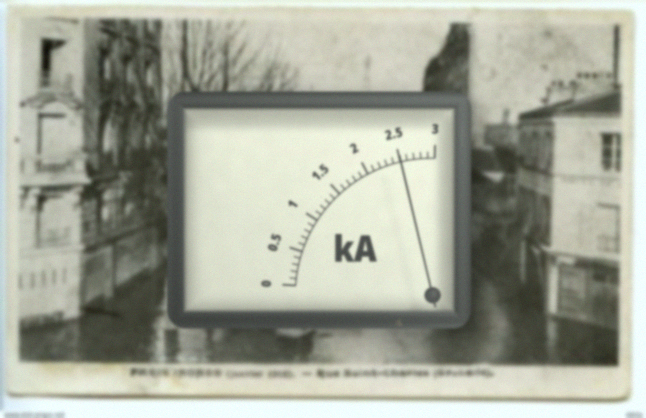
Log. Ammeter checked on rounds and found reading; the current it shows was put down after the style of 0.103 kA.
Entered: 2.5 kA
